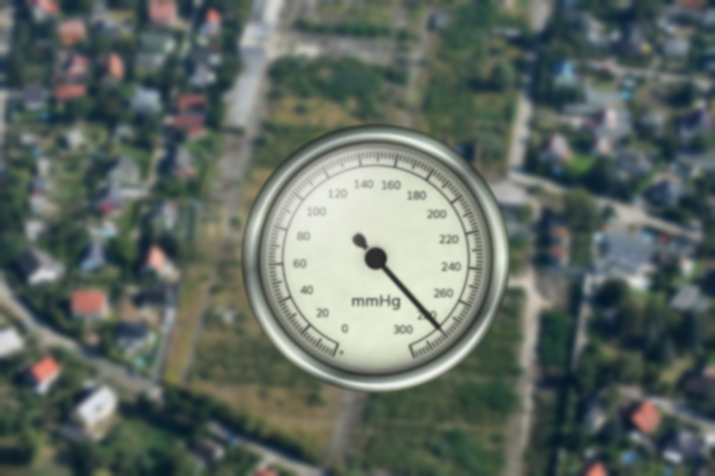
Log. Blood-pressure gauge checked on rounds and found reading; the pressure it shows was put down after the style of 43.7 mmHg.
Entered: 280 mmHg
